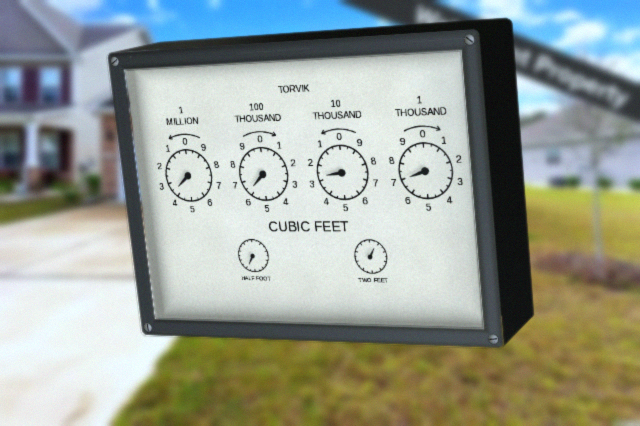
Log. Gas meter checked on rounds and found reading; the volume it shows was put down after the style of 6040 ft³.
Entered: 362700 ft³
